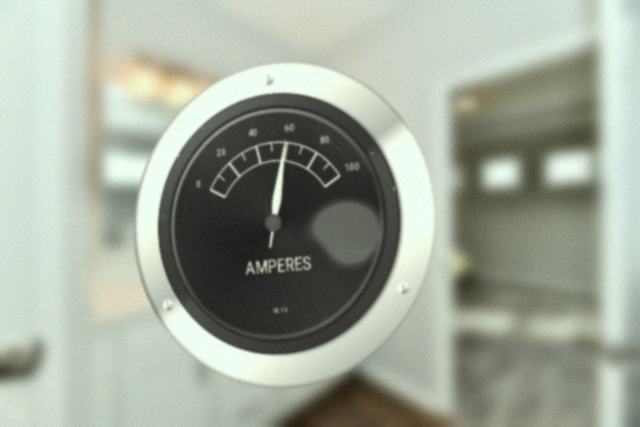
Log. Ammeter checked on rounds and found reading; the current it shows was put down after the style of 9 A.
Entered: 60 A
